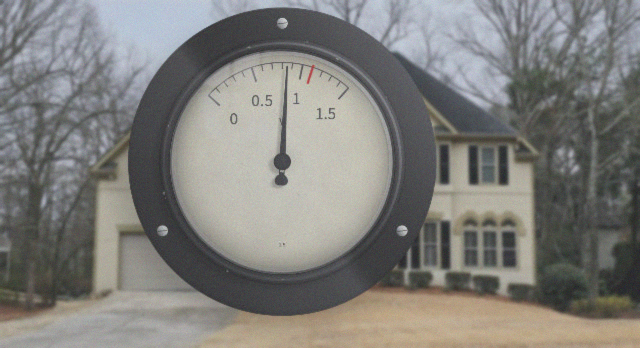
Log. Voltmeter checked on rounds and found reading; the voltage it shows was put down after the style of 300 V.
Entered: 0.85 V
